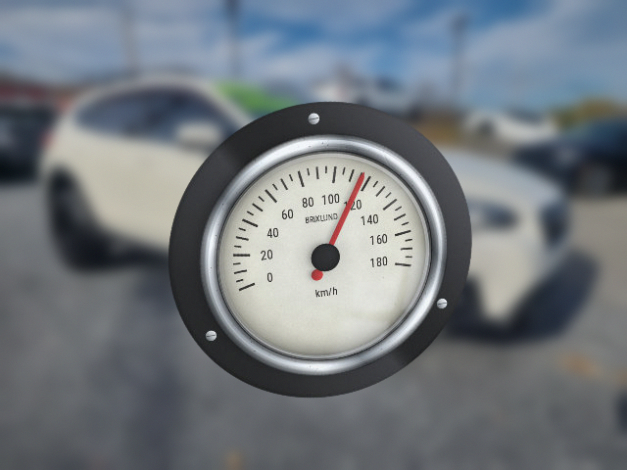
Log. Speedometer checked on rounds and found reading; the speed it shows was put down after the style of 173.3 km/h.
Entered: 115 km/h
